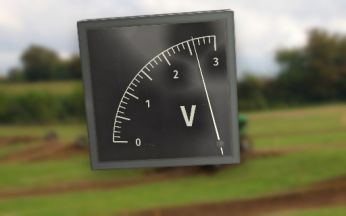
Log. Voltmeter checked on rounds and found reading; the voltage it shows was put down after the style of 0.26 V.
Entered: 2.6 V
